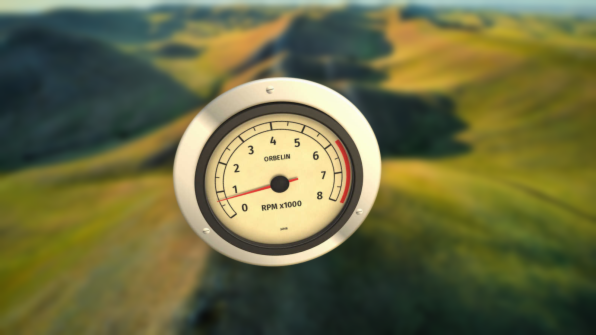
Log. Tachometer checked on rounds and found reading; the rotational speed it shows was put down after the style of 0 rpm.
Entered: 750 rpm
